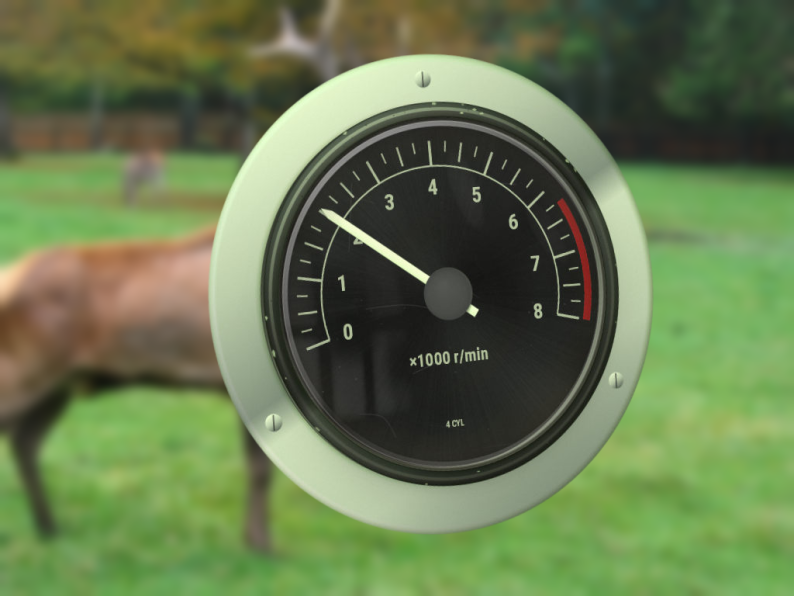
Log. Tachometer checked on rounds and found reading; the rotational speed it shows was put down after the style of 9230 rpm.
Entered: 2000 rpm
